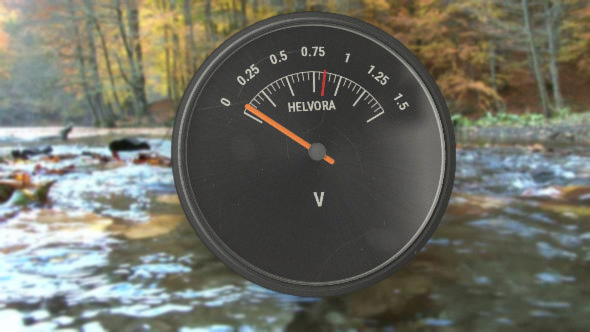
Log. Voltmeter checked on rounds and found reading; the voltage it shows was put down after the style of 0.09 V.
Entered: 0.05 V
